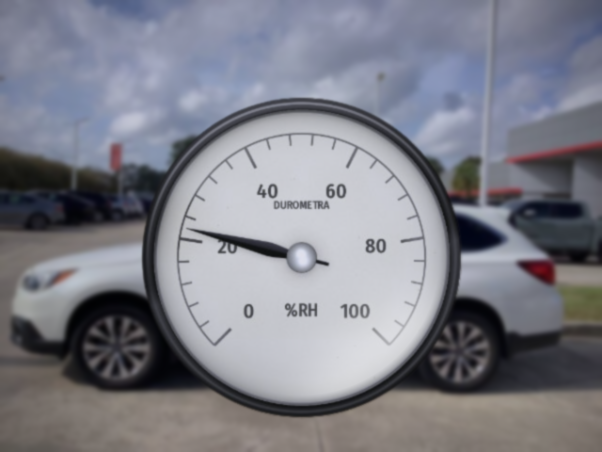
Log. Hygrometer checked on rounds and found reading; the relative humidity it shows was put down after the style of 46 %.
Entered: 22 %
